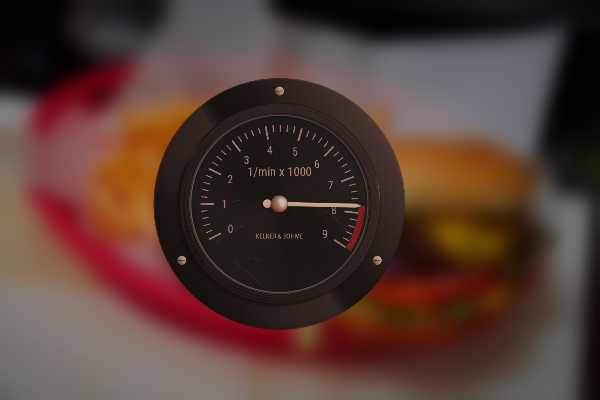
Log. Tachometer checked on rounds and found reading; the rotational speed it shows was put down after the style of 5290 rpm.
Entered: 7800 rpm
